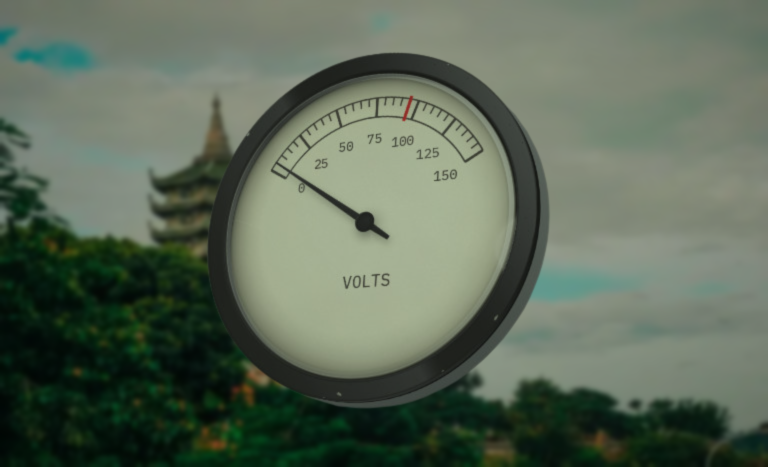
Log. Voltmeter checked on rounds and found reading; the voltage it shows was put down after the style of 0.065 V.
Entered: 5 V
